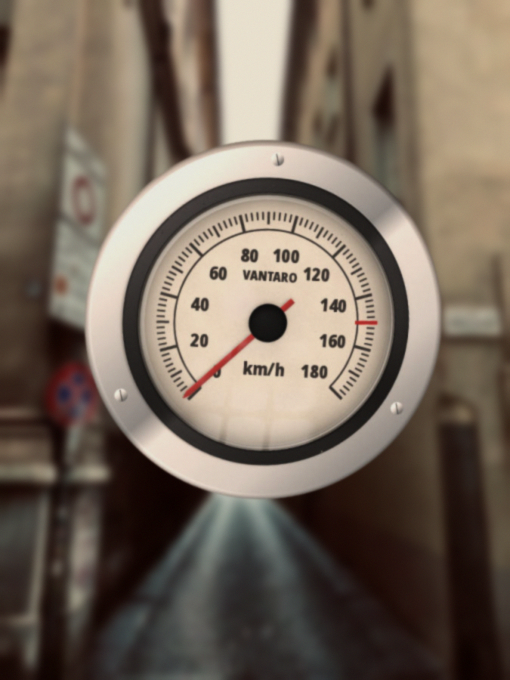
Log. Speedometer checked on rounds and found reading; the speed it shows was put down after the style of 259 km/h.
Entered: 2 km/h
